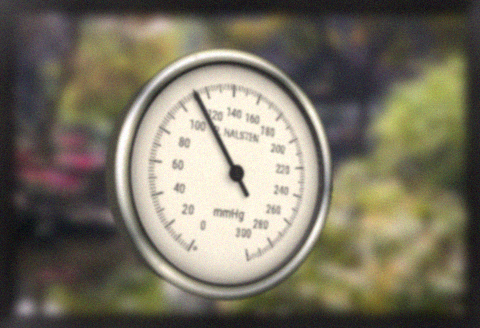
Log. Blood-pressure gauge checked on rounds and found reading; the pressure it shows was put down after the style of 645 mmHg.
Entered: 110 mmHg
